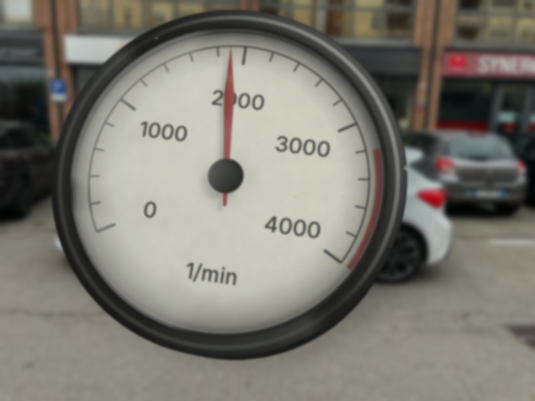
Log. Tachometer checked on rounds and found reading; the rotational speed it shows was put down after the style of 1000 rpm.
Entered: 1900 rpm
